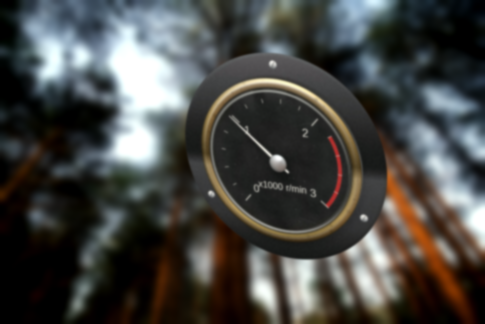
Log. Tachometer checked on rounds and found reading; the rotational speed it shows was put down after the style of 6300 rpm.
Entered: 1000 rpm
